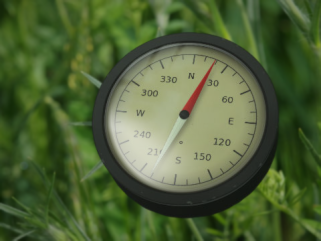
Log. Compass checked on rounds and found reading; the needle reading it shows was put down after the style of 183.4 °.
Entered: 20 °
